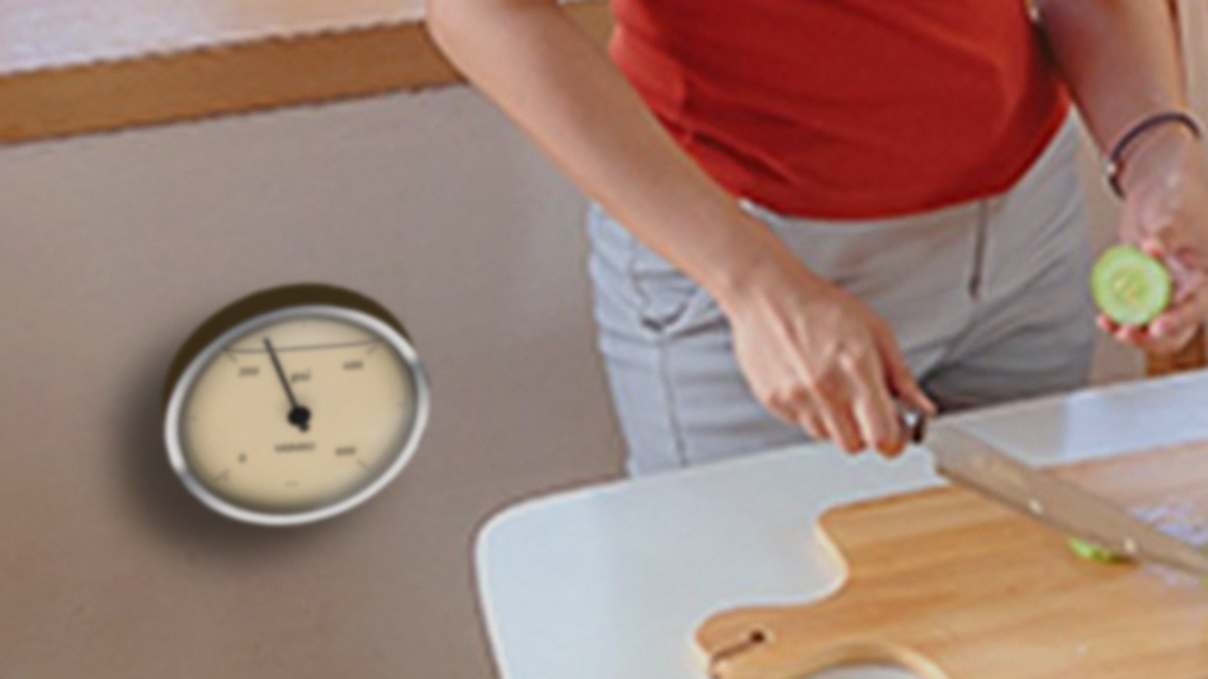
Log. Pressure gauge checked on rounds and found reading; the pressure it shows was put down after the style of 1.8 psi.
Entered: 250 psi
